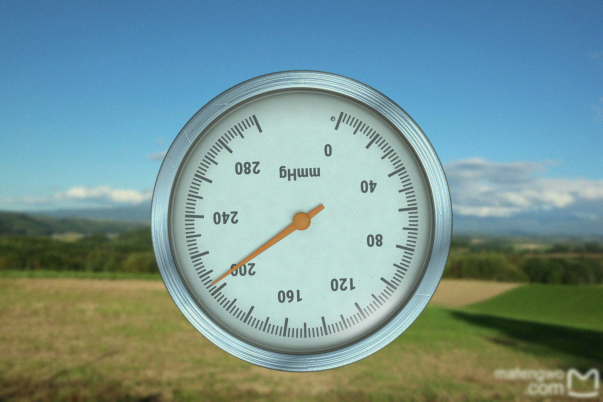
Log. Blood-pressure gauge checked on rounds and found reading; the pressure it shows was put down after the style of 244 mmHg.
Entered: 204 mmHg
